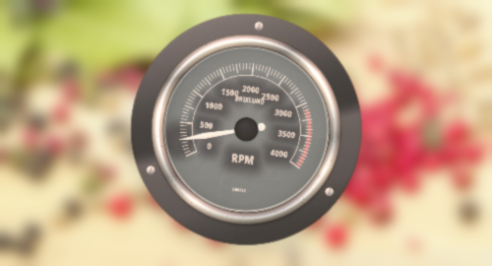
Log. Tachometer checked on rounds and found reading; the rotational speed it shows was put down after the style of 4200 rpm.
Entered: 250 rpm
